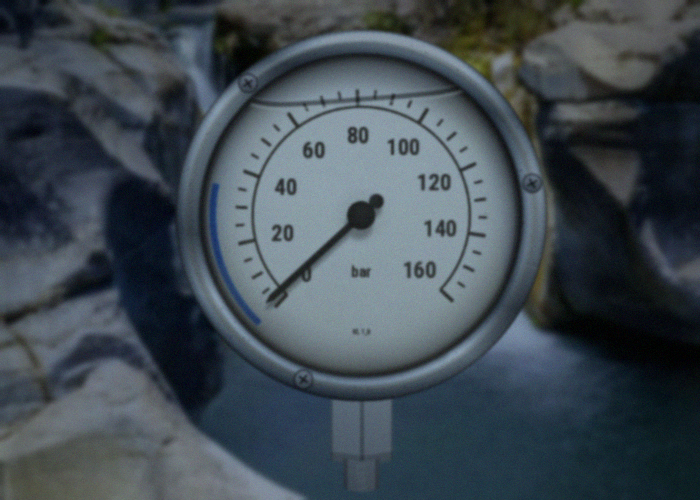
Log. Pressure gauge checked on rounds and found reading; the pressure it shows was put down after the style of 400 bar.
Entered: 2.5 bar
